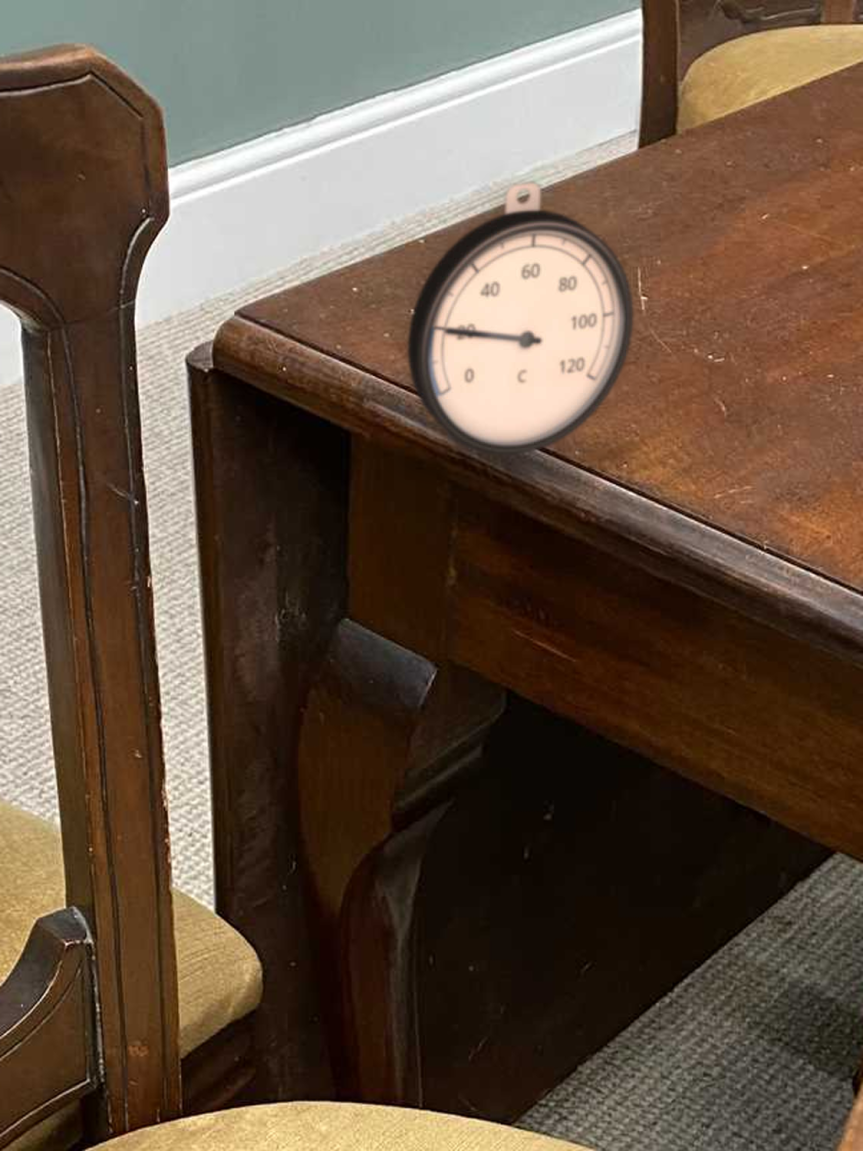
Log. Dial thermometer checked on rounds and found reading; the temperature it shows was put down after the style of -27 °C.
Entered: 20 °C
